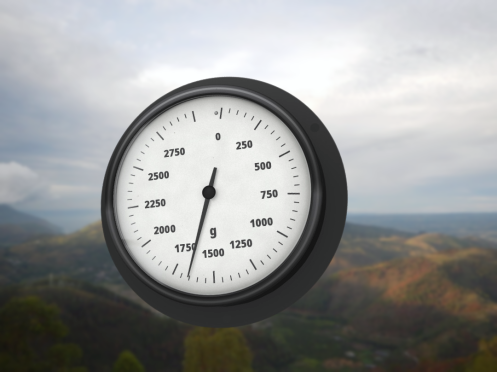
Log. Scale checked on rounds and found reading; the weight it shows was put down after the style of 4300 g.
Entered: 1650 g
